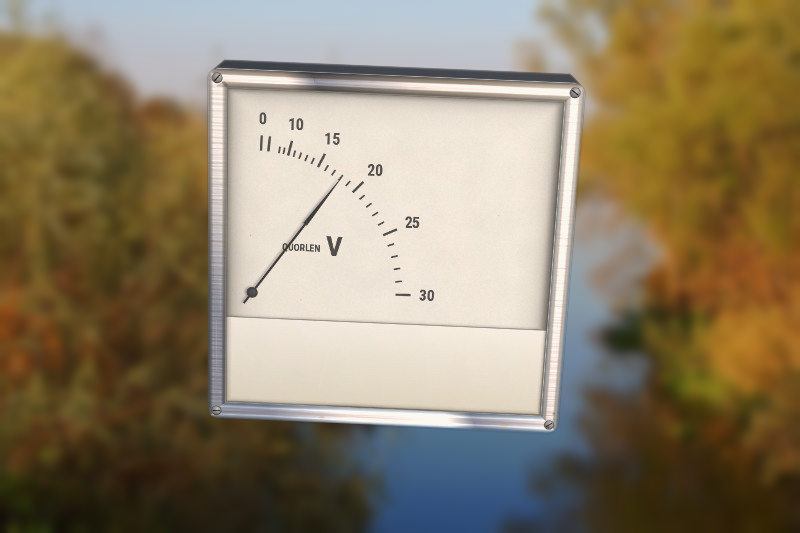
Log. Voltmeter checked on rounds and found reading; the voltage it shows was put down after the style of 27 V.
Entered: 18 V
